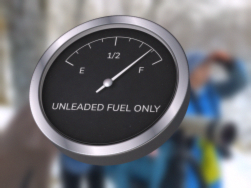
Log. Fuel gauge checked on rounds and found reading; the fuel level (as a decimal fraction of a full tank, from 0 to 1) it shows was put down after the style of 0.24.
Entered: 0.875
